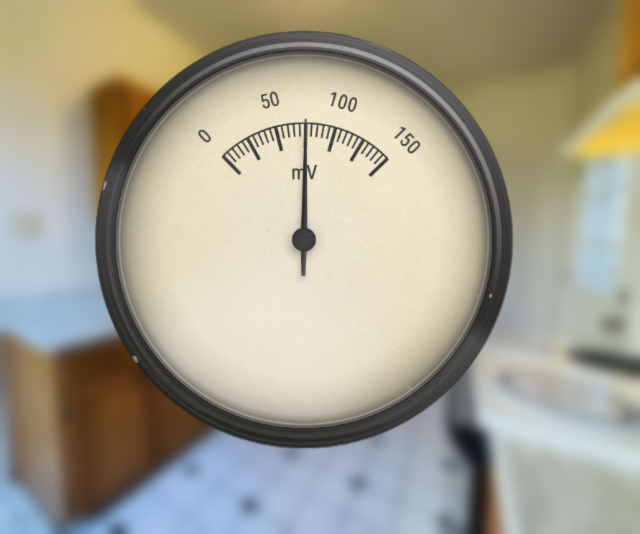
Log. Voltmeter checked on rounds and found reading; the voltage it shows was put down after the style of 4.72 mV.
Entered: 75 mV
